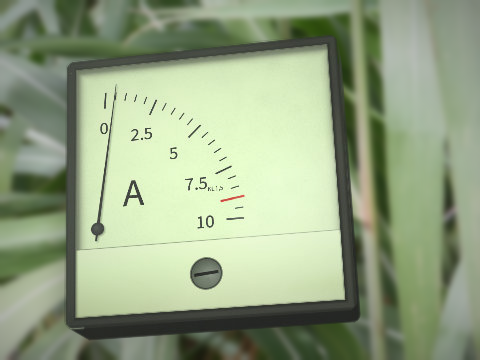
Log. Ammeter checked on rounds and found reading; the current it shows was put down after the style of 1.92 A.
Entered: 0.5 A
